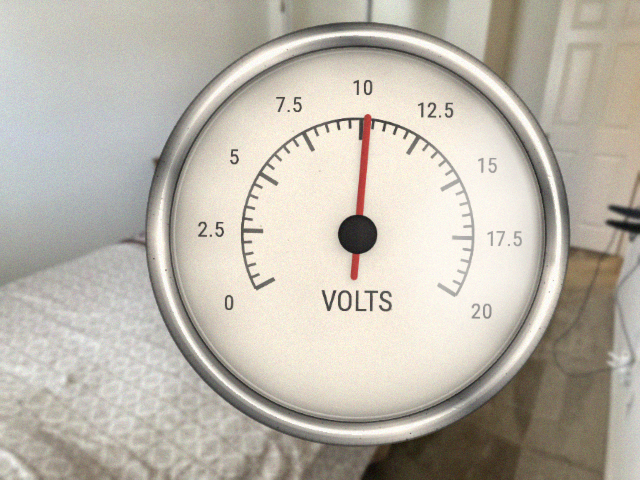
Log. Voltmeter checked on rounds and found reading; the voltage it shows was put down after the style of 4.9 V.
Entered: 10.25 V
